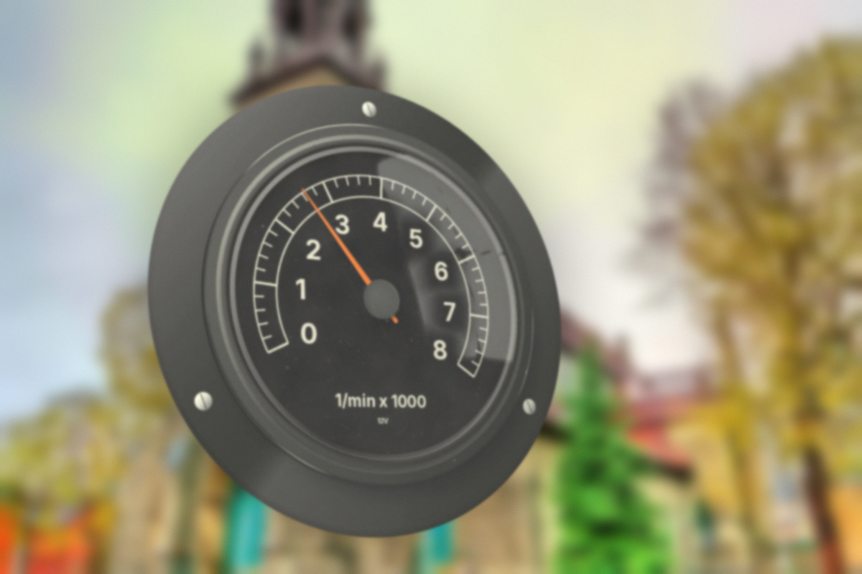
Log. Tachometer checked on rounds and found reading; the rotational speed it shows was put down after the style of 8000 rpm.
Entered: 2600 rpm
